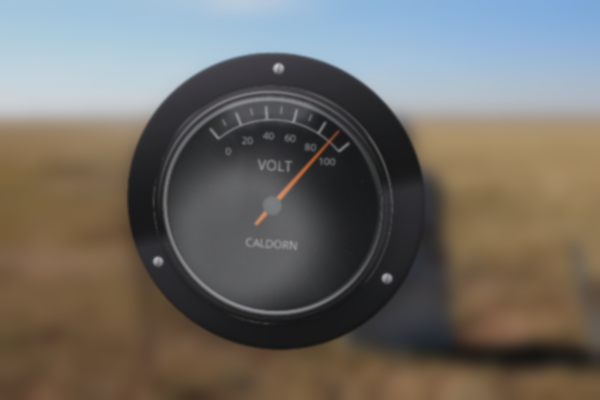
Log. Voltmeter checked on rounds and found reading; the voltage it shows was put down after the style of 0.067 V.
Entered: 90 V
